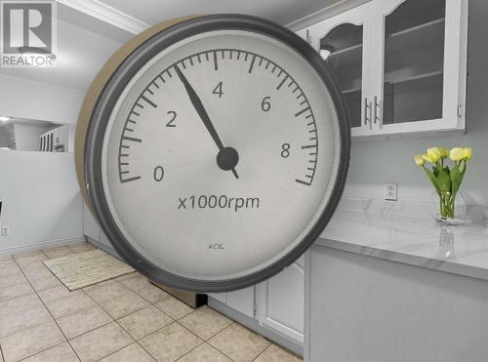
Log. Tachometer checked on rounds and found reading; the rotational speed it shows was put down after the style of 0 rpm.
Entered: 3000 rpm
